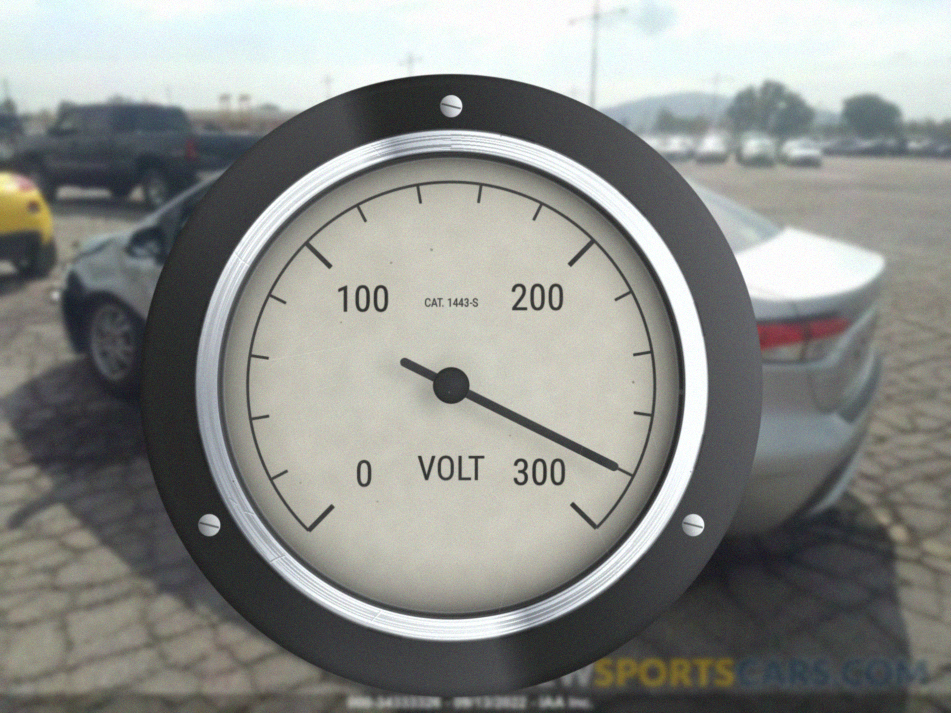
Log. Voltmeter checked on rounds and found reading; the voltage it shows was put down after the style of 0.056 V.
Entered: 280 V
